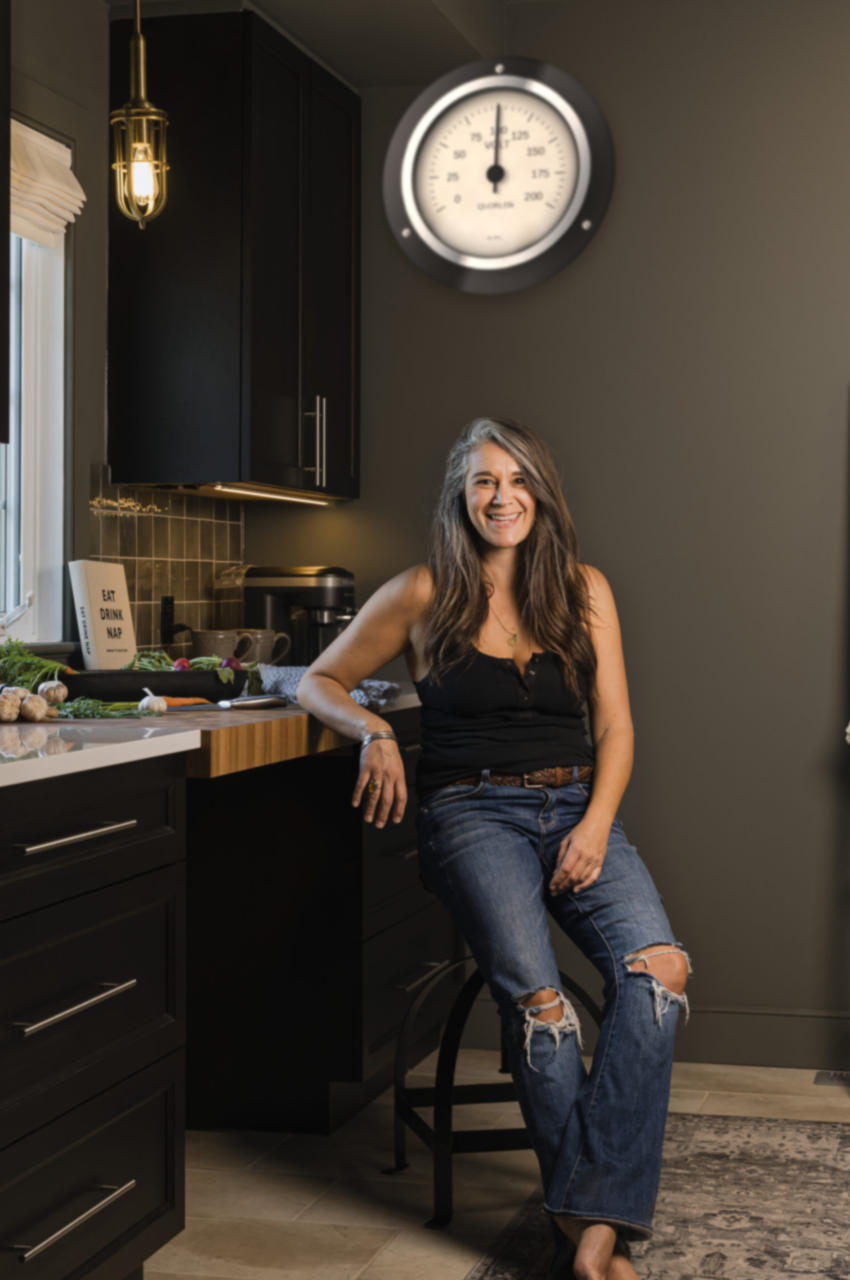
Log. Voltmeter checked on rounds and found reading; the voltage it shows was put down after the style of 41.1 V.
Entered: 100 V
